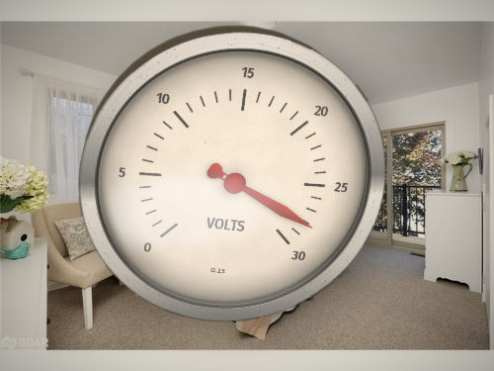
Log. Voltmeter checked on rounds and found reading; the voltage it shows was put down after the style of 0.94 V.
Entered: 28 V
